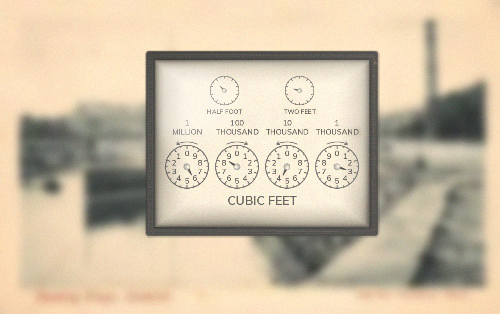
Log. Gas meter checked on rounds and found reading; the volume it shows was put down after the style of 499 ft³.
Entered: 584300 ft³
